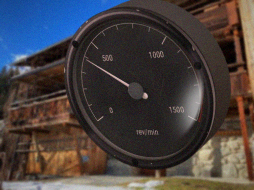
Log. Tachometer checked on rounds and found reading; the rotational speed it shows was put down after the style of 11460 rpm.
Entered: 400 rpm
